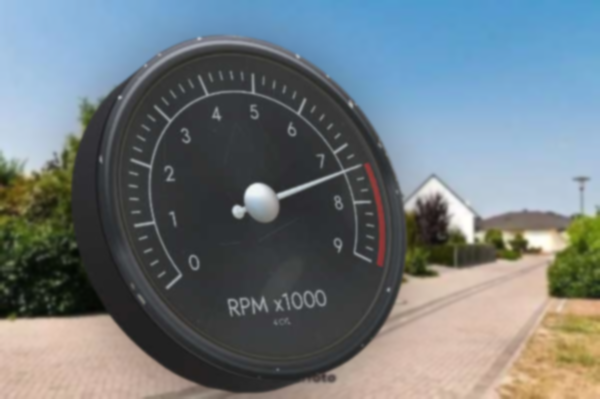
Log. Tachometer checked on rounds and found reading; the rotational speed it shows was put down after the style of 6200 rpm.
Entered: 7400 rpm
